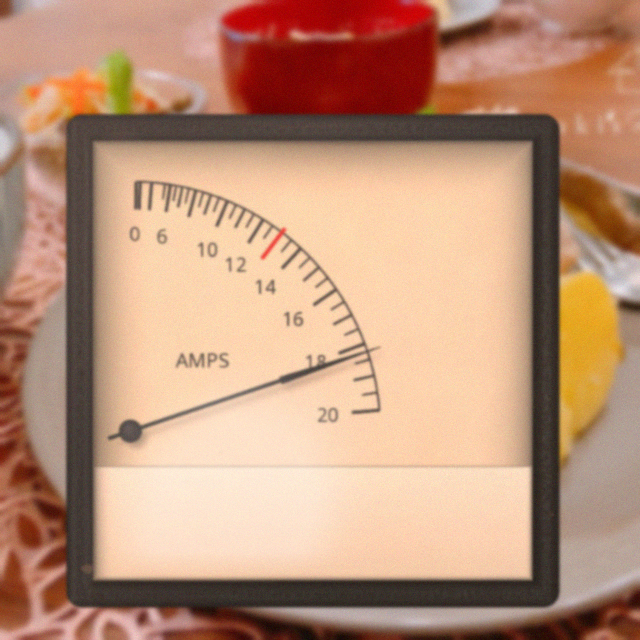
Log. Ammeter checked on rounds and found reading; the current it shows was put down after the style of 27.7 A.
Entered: 18.25 A
